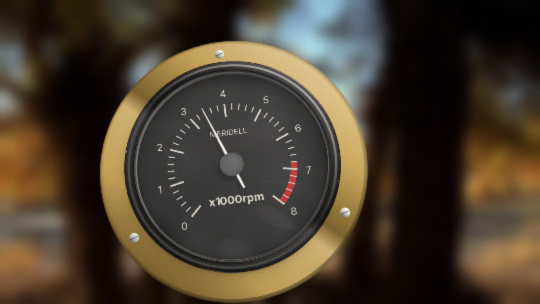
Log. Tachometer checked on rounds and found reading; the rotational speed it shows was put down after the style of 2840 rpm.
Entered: 3400 rpm
